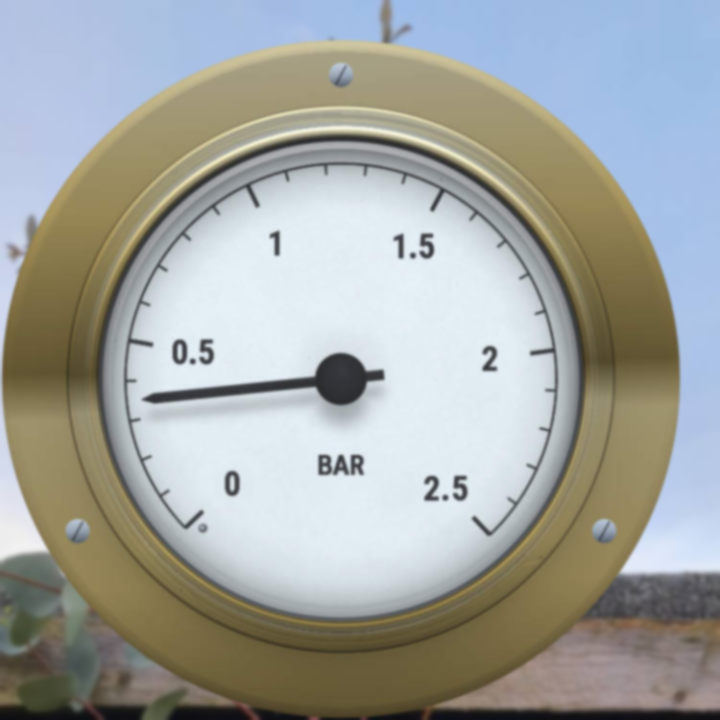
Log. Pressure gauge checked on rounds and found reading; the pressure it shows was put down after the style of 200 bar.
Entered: 0.35 bar
